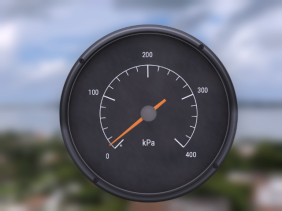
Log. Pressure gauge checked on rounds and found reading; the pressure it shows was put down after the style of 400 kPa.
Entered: 10 kPa
